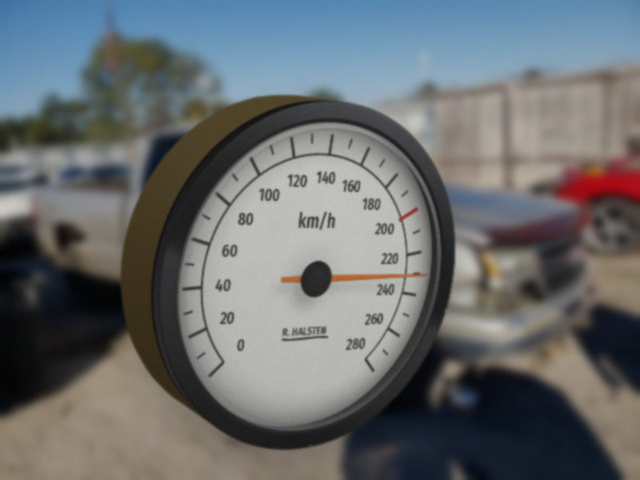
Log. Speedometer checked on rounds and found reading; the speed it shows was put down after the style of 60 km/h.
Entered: 230 km/h
